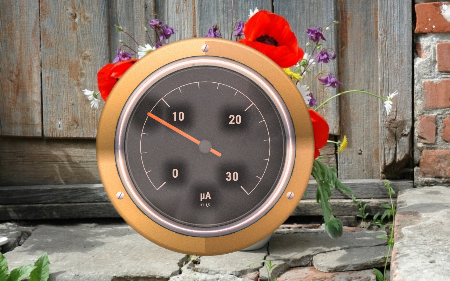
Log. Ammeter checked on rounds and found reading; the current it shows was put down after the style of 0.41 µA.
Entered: 8 µA
